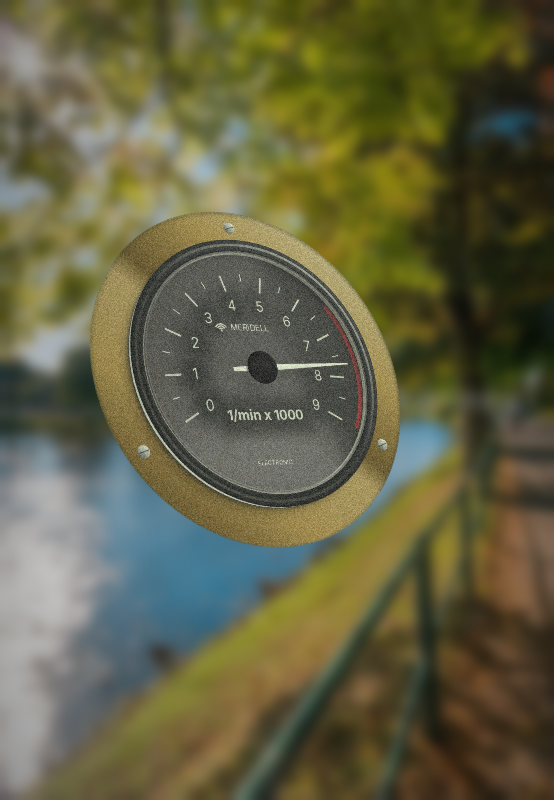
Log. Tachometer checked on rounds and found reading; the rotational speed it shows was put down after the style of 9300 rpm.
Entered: 7750 rpm
